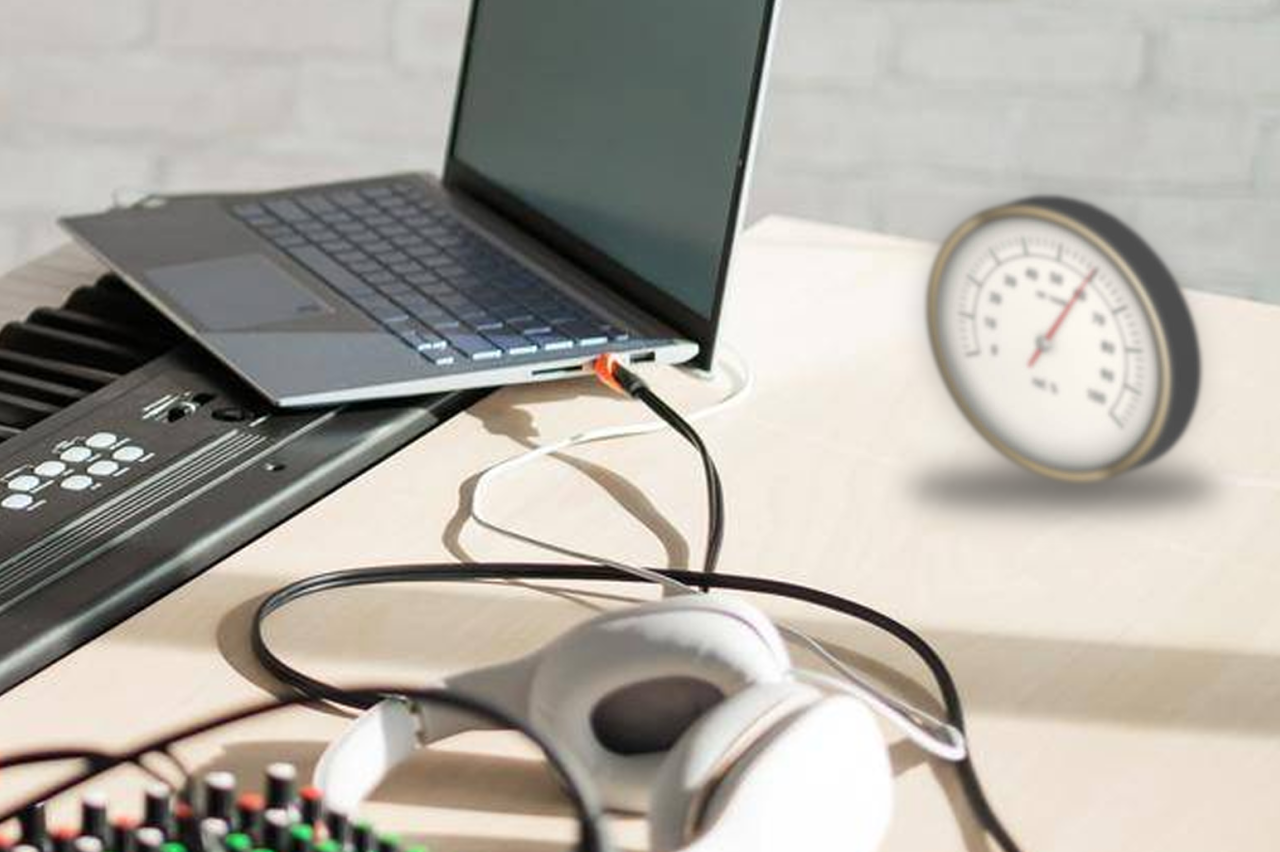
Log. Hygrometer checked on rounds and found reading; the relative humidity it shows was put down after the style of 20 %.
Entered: 60 %
